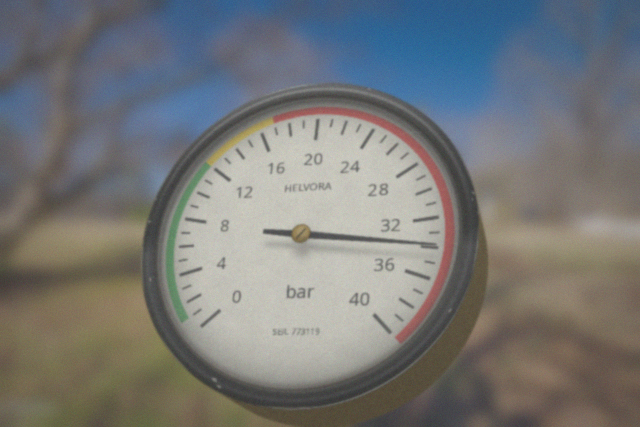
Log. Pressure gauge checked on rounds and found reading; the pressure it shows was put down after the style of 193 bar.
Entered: 34 bar
